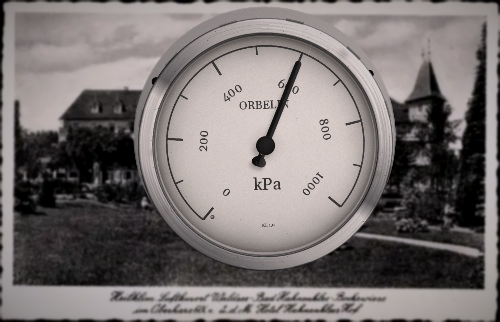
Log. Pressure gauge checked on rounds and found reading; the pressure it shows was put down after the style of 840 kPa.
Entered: 600 kPa
